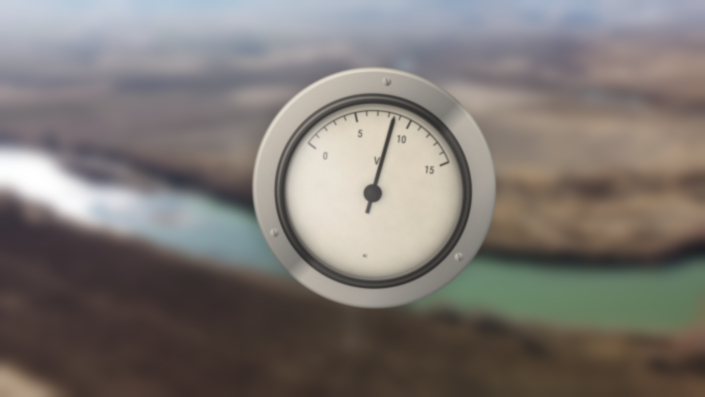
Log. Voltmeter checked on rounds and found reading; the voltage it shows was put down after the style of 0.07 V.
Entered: 8.5 V
